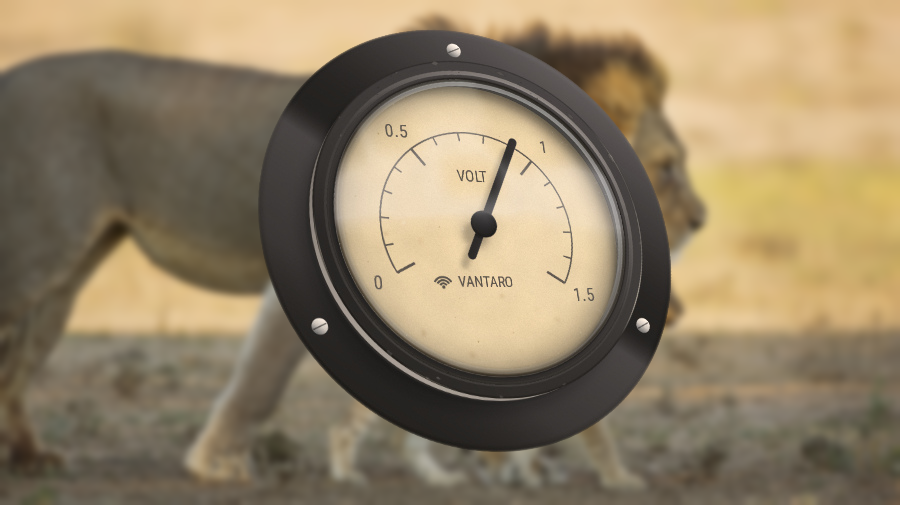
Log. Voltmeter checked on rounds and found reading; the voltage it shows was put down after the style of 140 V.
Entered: 0.9 V
